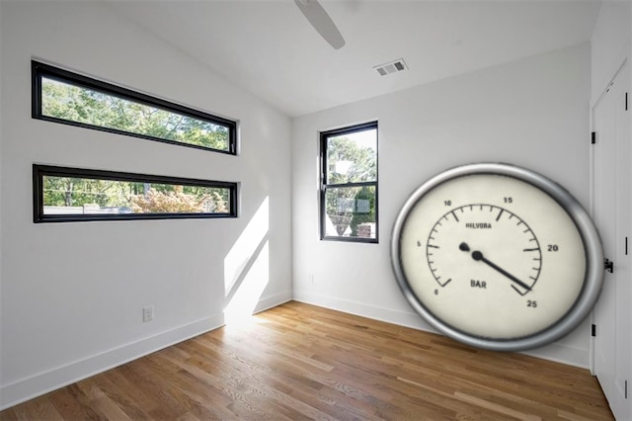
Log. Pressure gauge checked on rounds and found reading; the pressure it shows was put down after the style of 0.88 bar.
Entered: 24 bar
